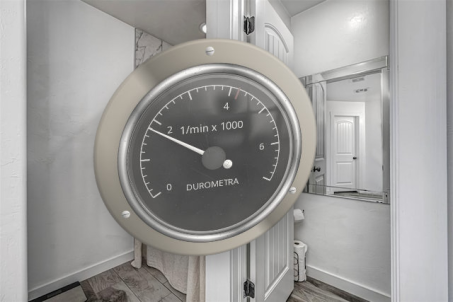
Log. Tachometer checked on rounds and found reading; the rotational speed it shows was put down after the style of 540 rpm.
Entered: 1800 rpm
